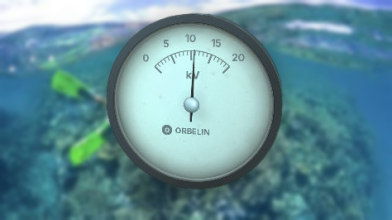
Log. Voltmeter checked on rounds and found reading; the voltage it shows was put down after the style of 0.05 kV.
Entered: 11 kV
